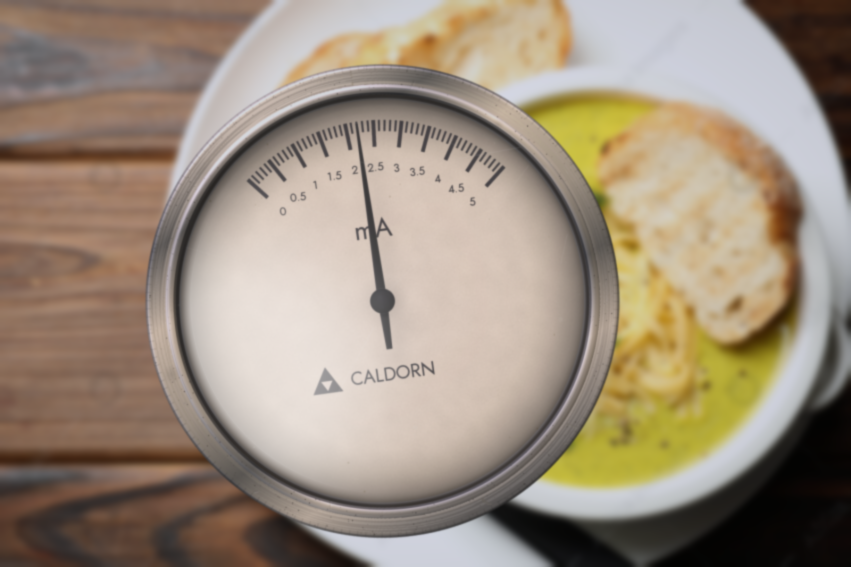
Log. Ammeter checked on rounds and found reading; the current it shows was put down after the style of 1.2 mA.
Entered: 2.2 mA
